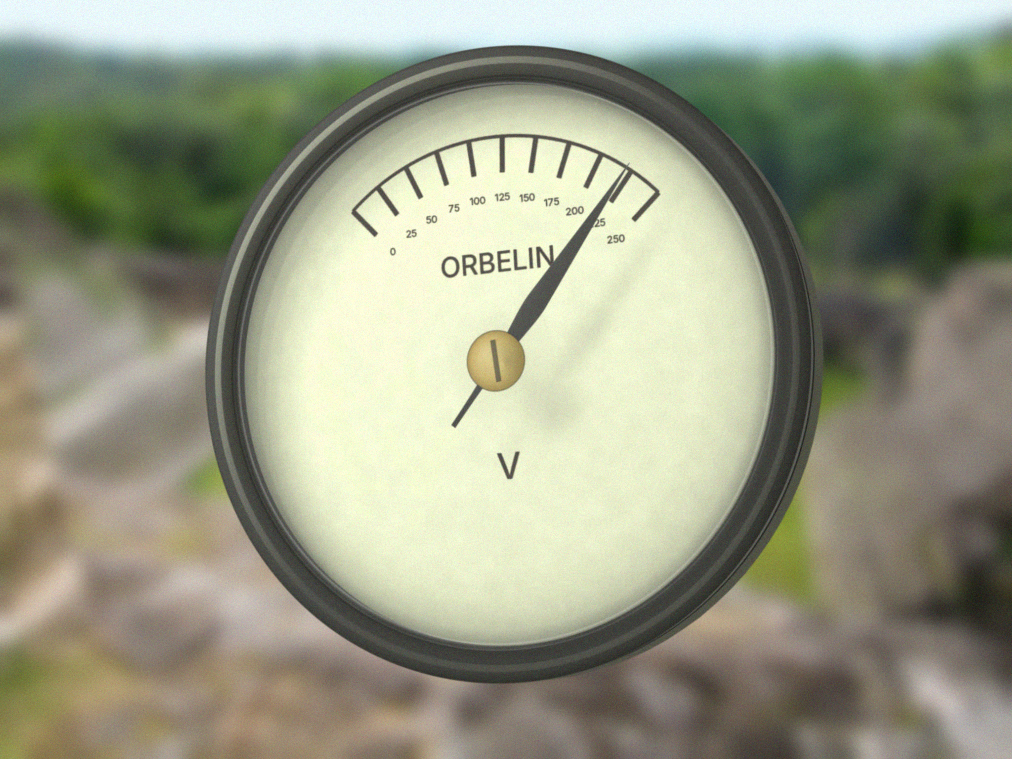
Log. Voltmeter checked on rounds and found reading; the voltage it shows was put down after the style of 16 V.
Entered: 225 V
